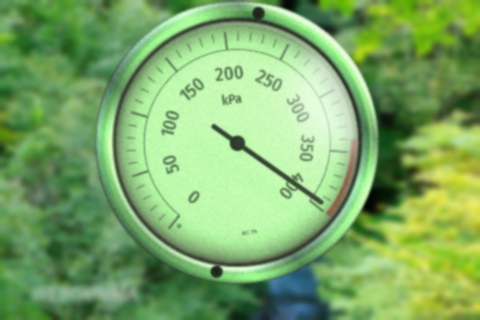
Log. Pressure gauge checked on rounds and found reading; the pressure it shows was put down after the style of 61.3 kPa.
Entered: 395 kPa
